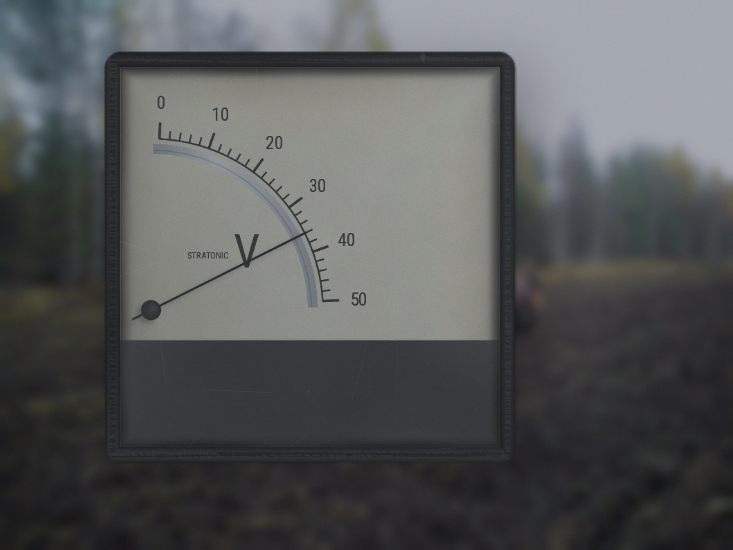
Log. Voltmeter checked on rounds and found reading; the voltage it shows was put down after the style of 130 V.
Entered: 36 V
